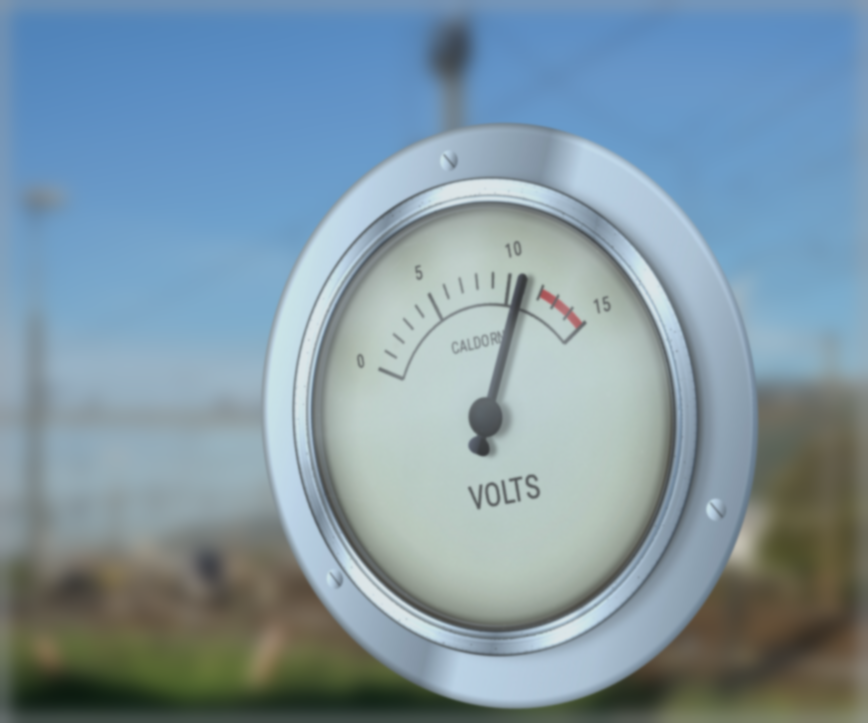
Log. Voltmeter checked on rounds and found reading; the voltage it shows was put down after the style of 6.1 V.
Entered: 11 V
